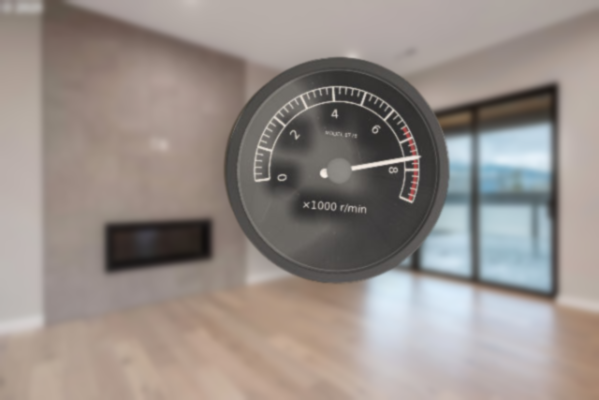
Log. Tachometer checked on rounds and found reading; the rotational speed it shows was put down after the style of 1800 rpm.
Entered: 7600 rpm
